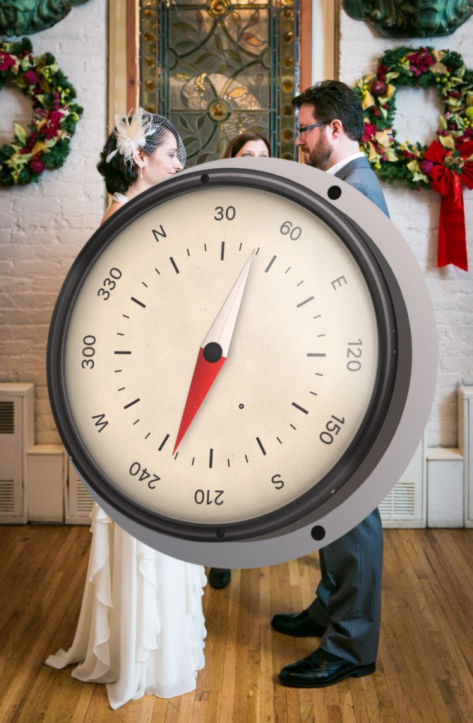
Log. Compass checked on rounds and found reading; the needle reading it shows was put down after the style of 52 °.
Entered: 230 °
